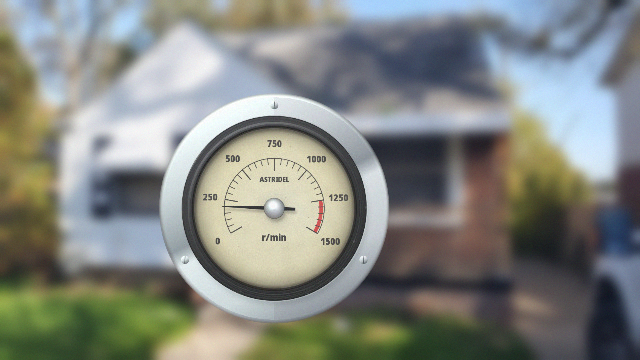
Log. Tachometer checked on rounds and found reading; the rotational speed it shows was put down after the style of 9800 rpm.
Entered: 200 rpm
